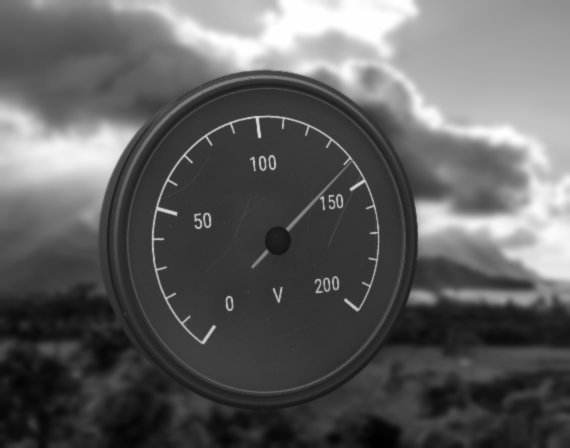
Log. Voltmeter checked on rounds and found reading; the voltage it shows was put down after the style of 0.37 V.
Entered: 140 V
